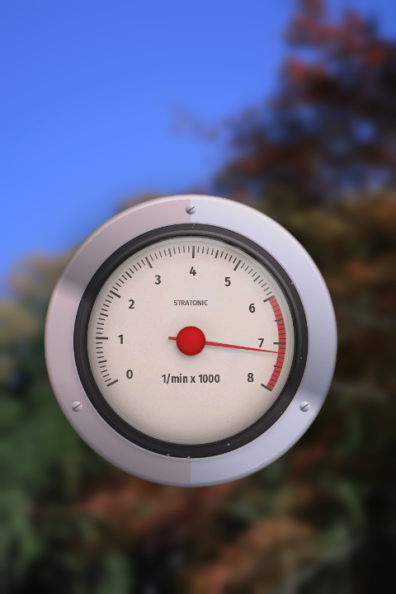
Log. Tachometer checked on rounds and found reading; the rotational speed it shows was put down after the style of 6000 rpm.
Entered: 7200 rpm
